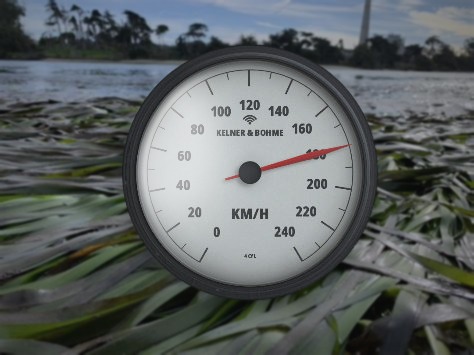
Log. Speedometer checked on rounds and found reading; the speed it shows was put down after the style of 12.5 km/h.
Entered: 180 km/h
